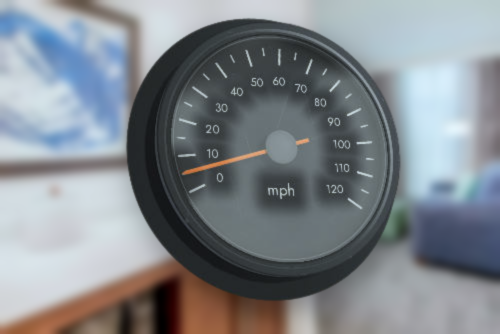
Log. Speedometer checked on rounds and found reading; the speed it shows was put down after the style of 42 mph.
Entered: 5 mph
